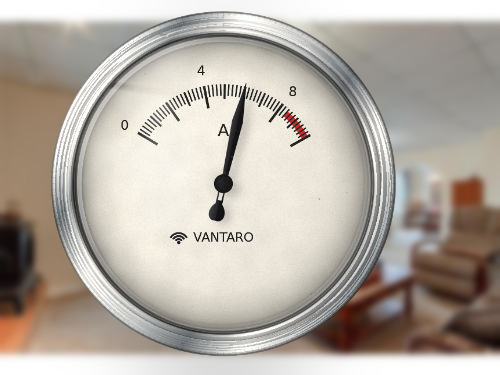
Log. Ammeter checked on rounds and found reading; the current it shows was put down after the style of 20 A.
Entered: 6 A
